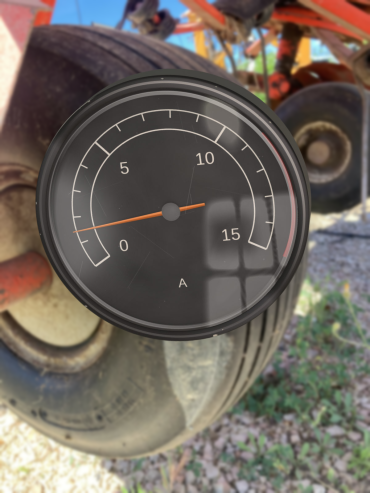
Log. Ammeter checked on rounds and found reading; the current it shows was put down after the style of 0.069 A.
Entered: 1.5 A
